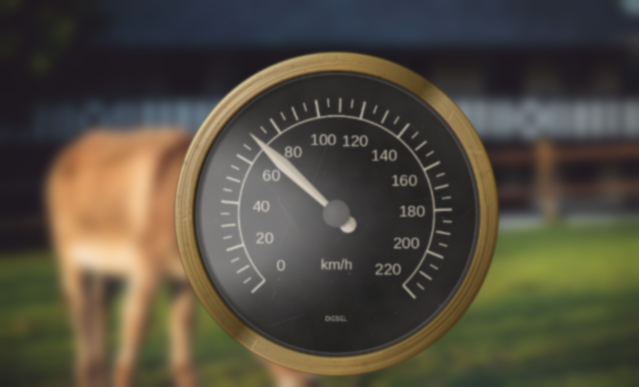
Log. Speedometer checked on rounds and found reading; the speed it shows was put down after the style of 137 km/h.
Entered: 70 km/h
